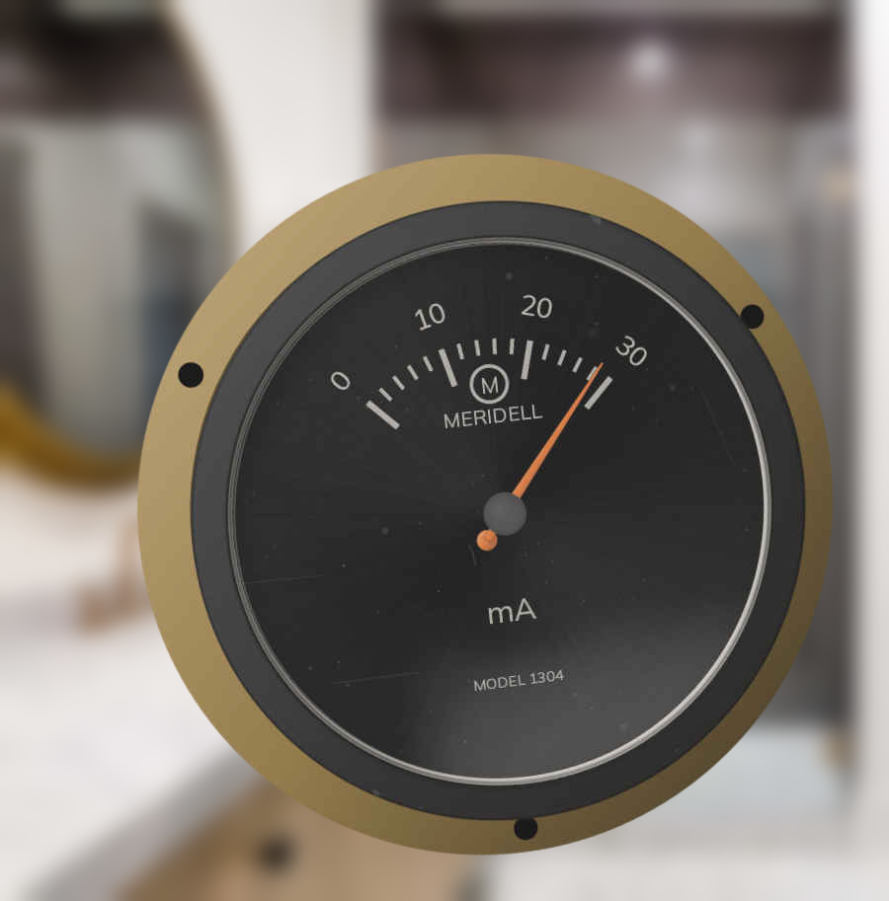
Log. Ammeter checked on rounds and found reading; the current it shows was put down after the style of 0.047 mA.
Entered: 28 mA
